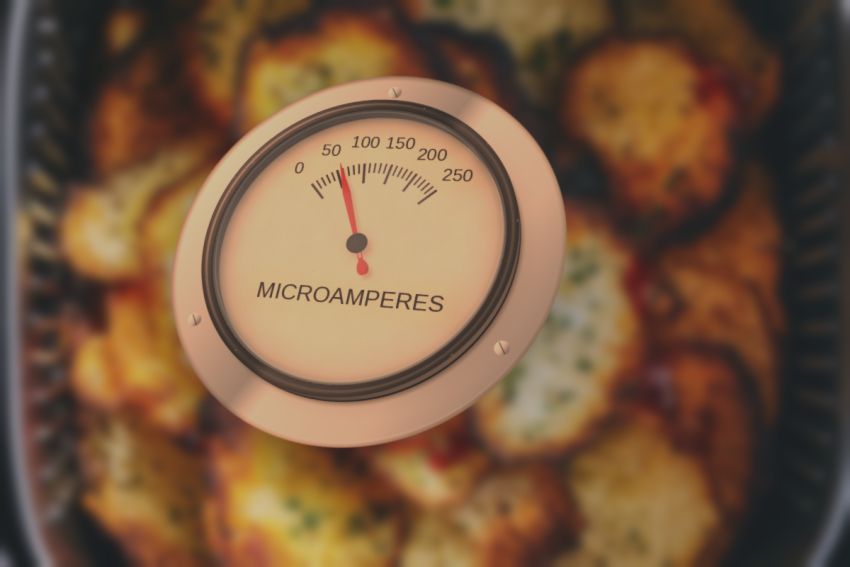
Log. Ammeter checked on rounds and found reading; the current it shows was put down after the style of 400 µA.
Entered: 60 µA
